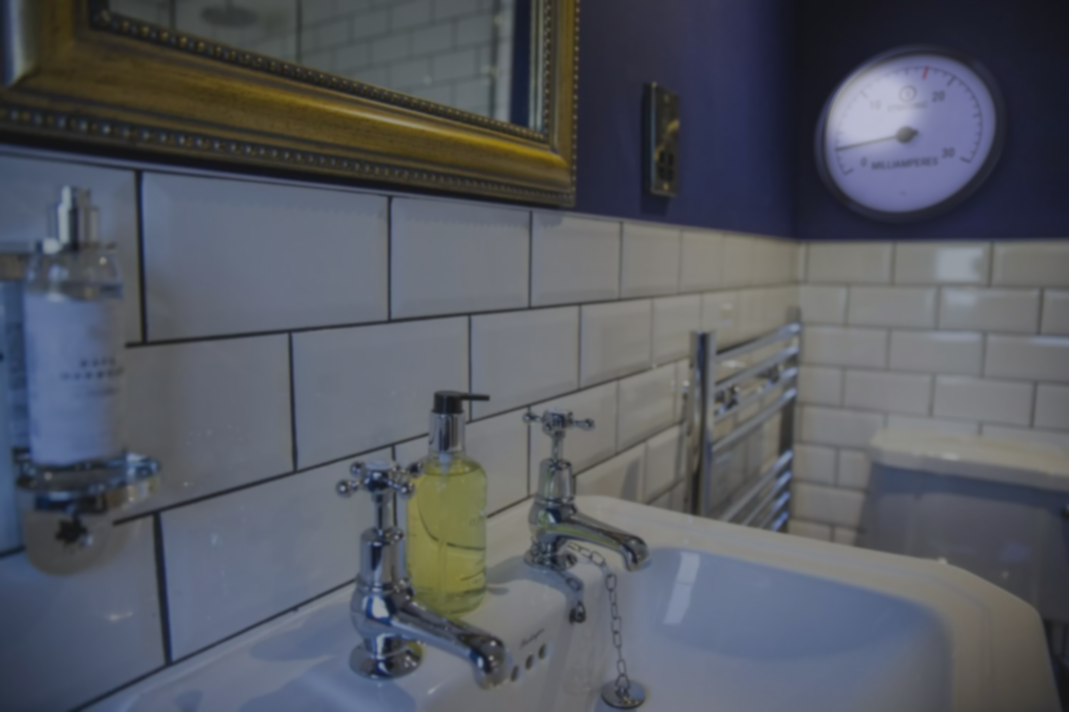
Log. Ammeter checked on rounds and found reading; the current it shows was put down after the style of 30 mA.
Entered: 3 mA
